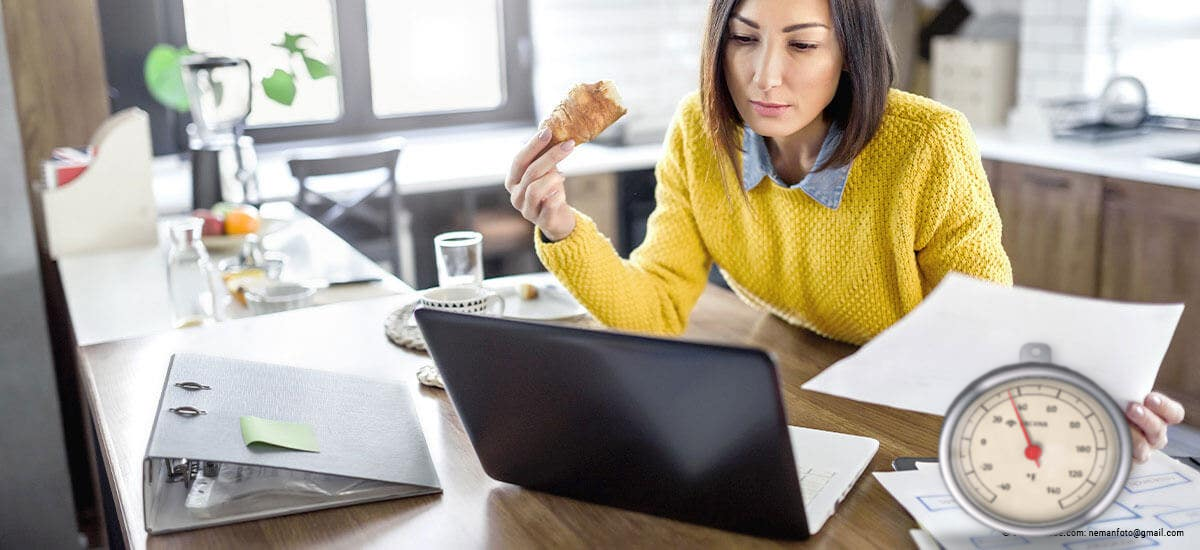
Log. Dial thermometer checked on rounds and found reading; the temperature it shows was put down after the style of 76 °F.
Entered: 35 °F
